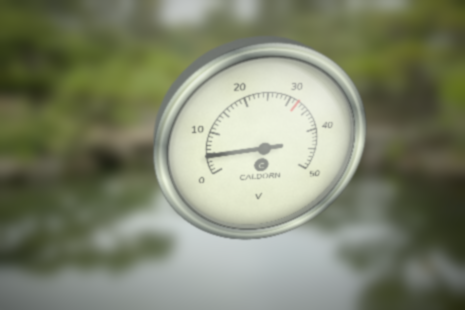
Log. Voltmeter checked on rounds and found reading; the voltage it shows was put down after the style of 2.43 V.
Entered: 5 V
